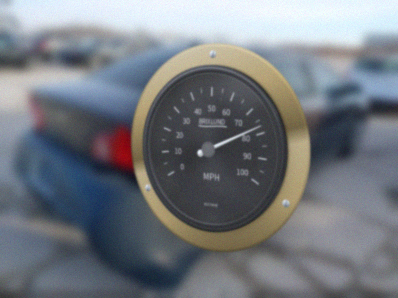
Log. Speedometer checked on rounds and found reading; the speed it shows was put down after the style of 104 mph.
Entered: 77.5 mph
